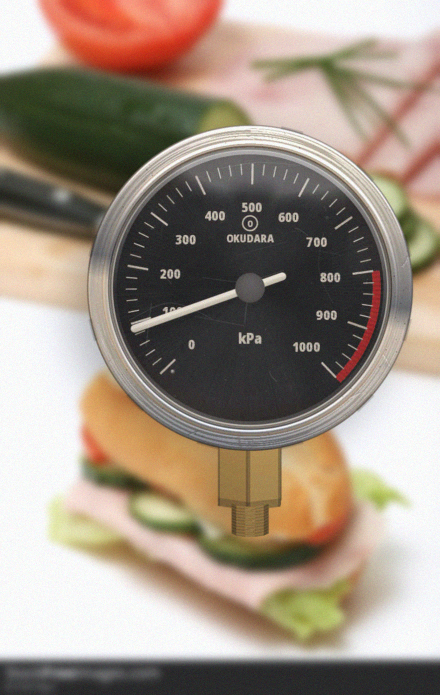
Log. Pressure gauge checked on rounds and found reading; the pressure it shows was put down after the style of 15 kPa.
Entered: 90 kPa
